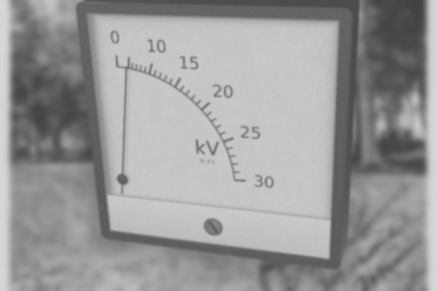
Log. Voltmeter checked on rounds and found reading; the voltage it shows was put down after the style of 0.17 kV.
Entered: 5 kV
